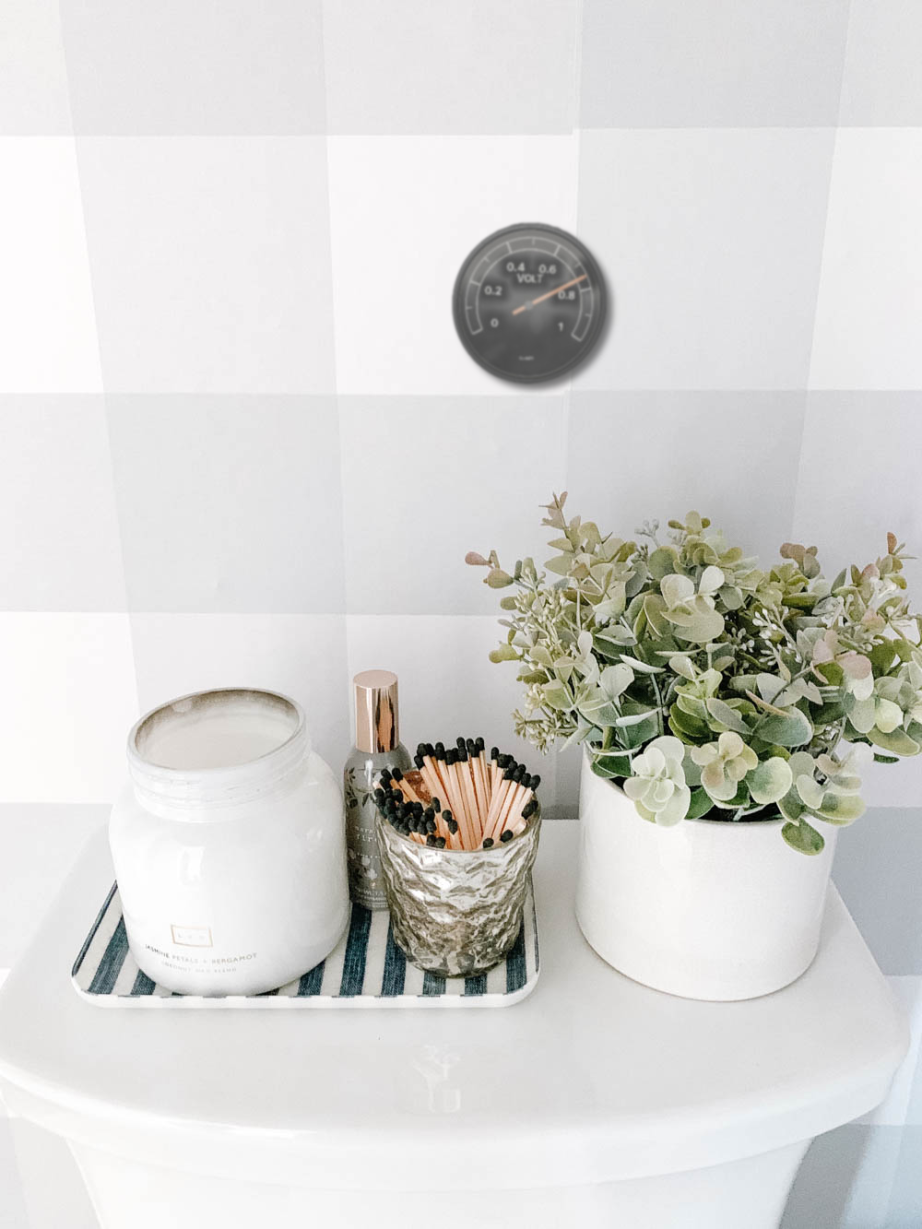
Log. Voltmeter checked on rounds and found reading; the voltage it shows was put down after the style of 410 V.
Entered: 0.75 V
